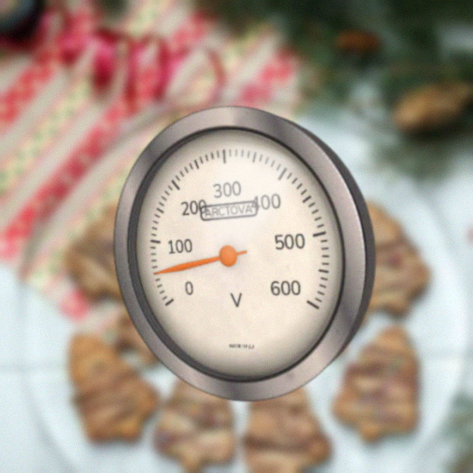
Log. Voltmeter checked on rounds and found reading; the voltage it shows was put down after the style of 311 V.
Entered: 50 V
